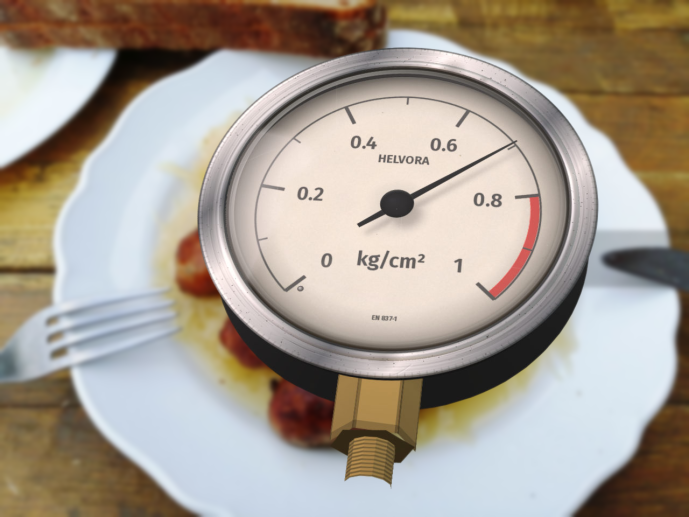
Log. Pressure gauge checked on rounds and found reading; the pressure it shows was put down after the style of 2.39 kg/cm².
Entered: 0.7 kg/cm²
